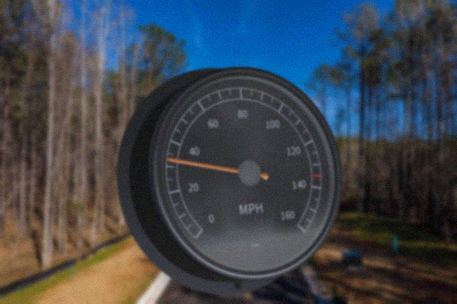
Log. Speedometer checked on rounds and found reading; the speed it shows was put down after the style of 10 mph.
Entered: 32.5 mph
